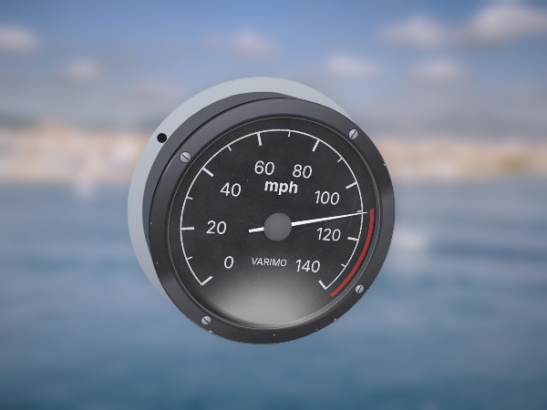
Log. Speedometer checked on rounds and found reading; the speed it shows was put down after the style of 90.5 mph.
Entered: 110 mph
